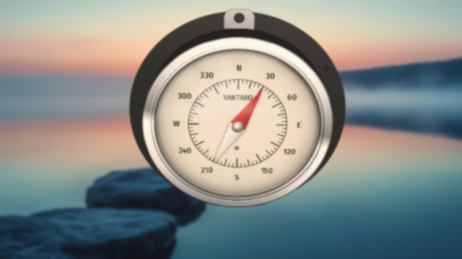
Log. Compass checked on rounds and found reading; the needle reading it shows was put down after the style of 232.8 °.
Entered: 30 °
